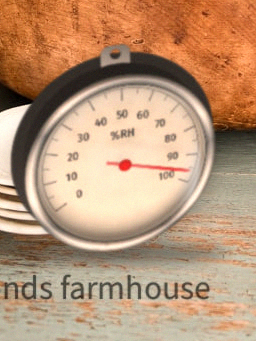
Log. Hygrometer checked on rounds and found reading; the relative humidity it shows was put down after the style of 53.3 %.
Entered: 95 %
